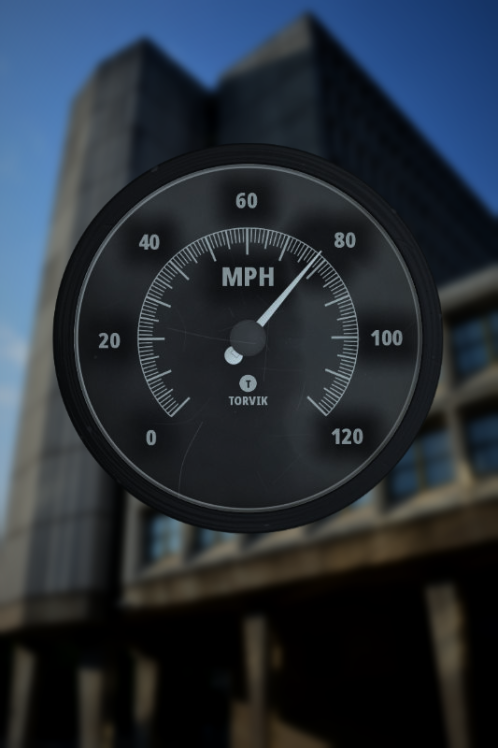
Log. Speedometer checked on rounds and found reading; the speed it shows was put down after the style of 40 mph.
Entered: 78 mph
